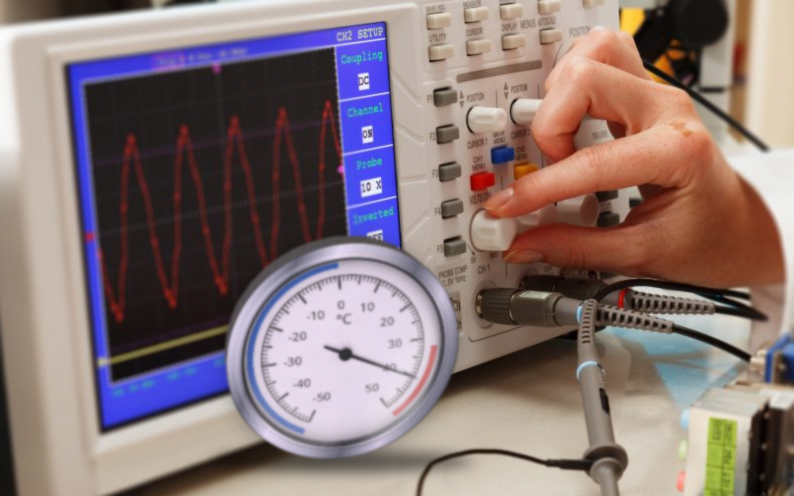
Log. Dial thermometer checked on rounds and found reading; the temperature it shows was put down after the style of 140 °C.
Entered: 40 °C
